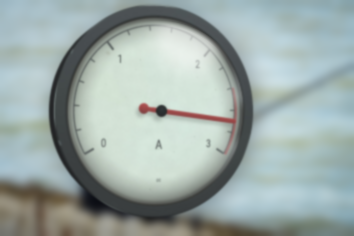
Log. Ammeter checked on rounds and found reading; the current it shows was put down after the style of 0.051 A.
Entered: 2.7 A
